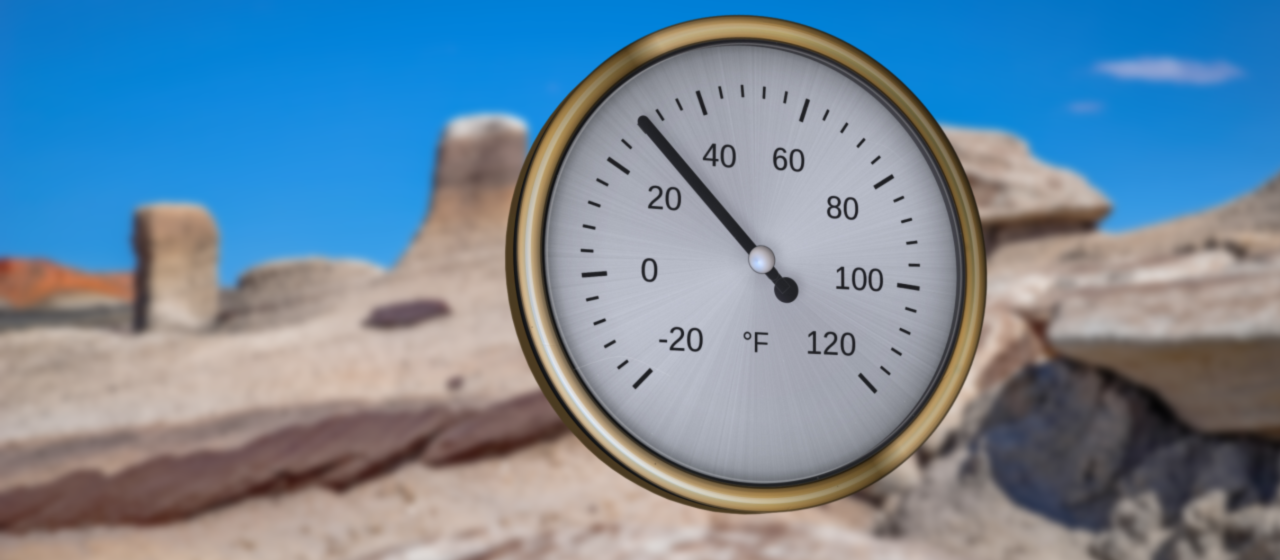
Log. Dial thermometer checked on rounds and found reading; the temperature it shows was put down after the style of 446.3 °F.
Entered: 28 °F
